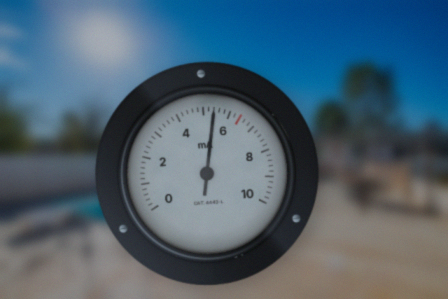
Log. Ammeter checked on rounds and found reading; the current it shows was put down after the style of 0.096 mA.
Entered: 5.4 mA
